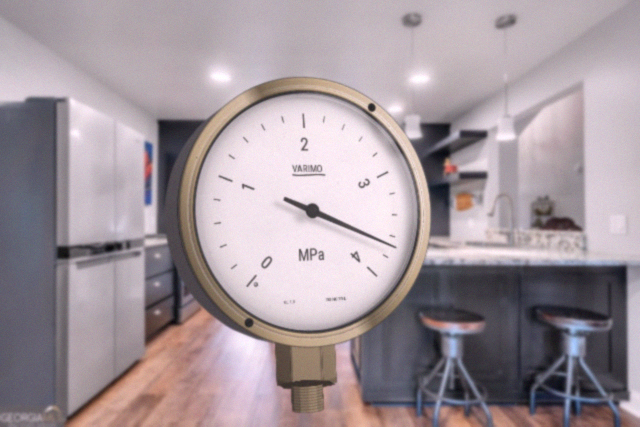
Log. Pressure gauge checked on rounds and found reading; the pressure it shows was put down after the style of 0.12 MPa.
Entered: 3.7 MPa
